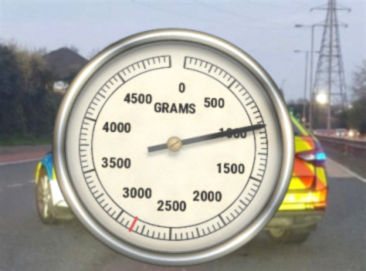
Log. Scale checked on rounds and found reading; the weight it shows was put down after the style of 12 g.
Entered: 1000 g
